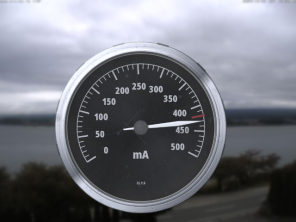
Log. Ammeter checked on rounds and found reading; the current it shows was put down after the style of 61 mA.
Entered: 430 mA
